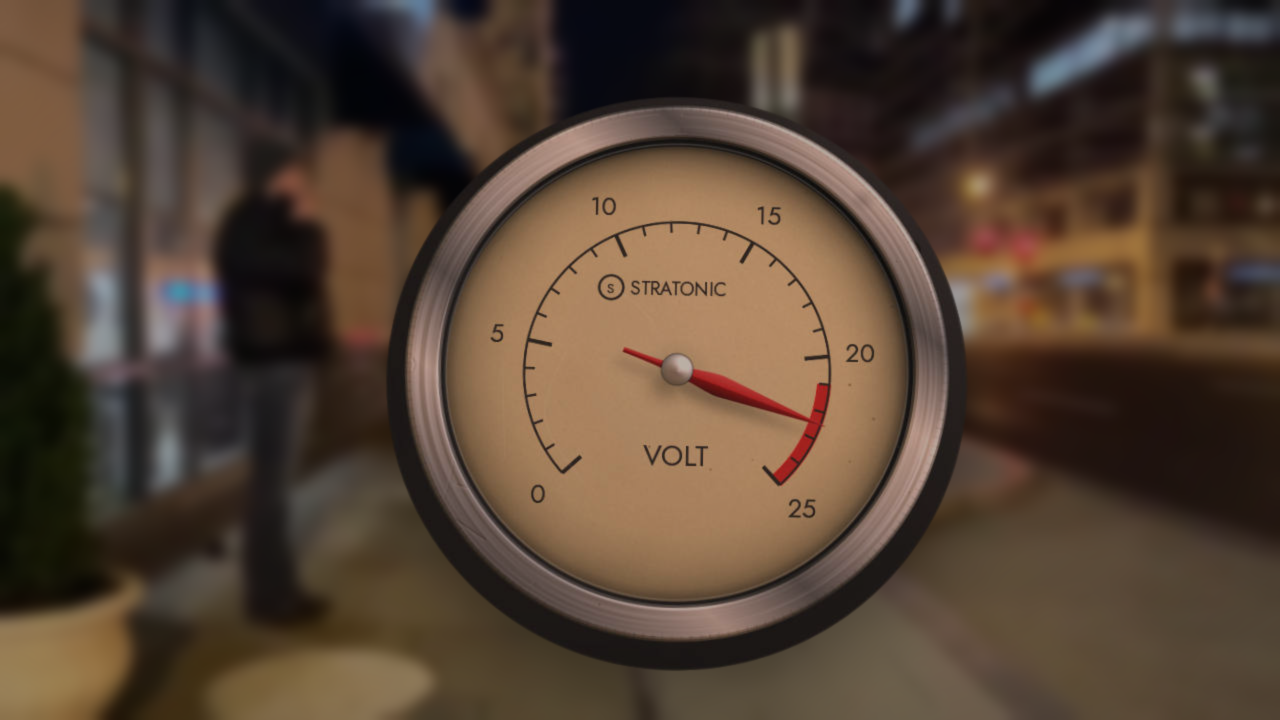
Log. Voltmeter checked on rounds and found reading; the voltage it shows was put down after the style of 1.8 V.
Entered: 22.5 V
